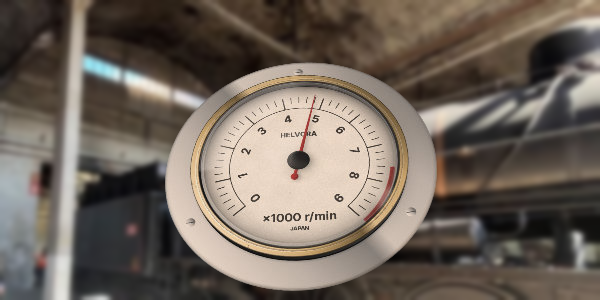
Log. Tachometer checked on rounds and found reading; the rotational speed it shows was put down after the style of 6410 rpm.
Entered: 4800 rpm
